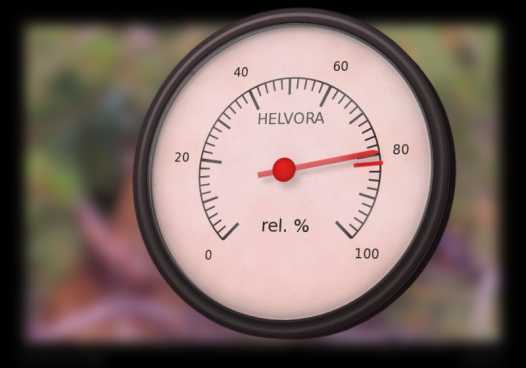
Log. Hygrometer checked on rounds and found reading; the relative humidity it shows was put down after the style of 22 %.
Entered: 80 %
